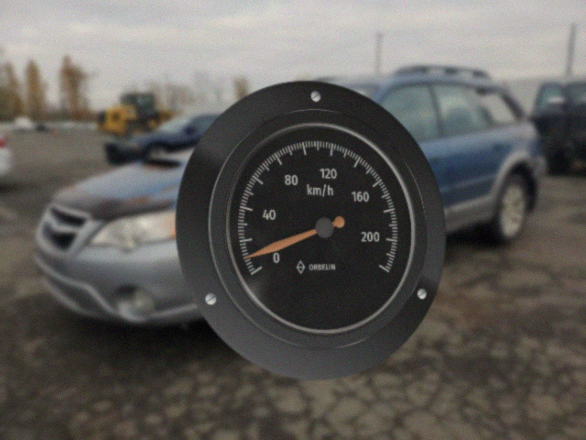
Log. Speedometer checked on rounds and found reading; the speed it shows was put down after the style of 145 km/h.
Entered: 10 km/h
